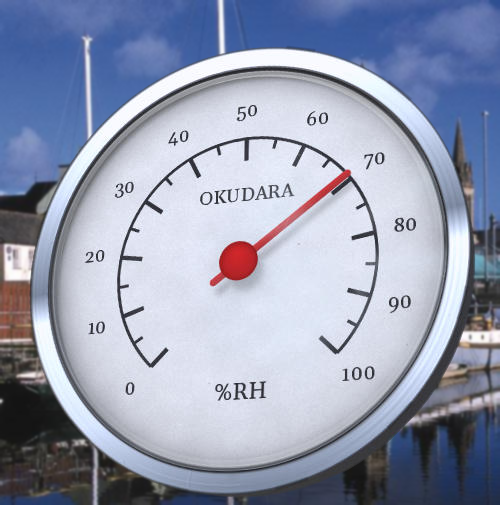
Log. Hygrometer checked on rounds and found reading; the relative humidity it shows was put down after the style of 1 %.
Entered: 70 %
